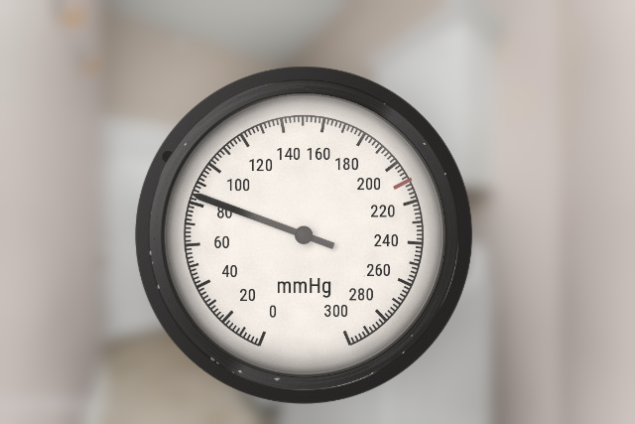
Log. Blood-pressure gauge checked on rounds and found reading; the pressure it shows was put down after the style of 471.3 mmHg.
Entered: 84 mmHg
